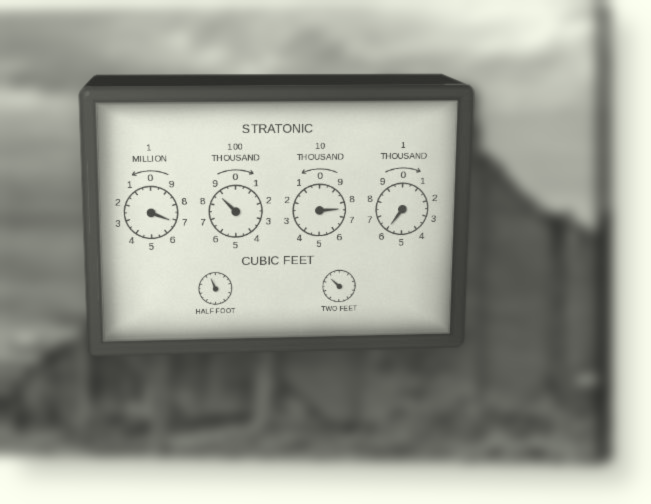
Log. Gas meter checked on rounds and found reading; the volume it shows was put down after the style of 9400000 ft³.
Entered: 687600 ft³
